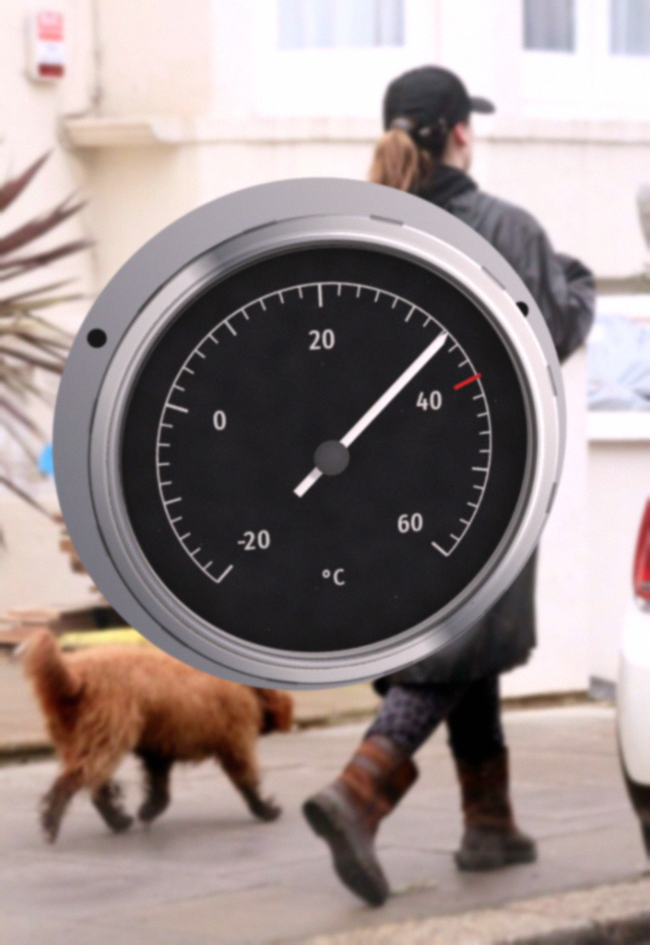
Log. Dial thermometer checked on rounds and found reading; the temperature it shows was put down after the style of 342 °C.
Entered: 34 °C
